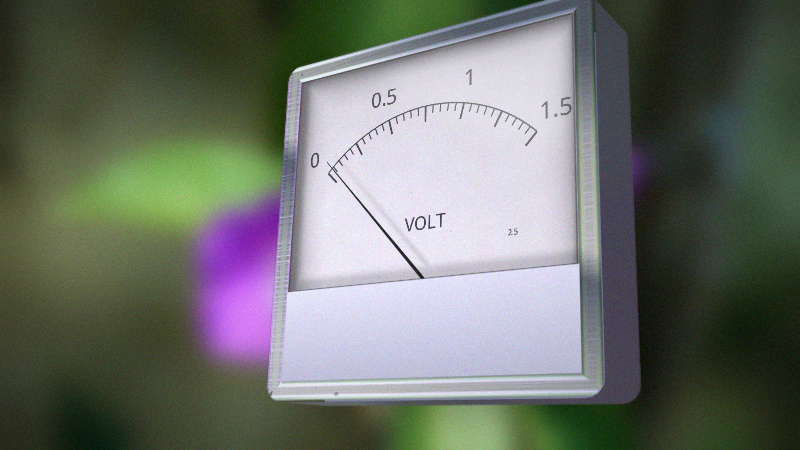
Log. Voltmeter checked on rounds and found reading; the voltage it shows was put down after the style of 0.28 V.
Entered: 0.05 V
